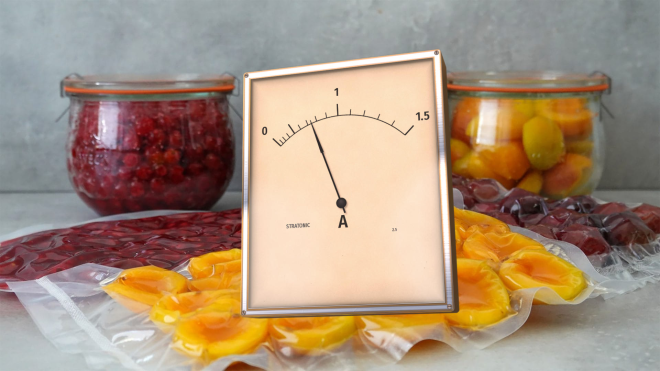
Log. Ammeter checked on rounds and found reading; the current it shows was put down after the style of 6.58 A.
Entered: 0.75 A
